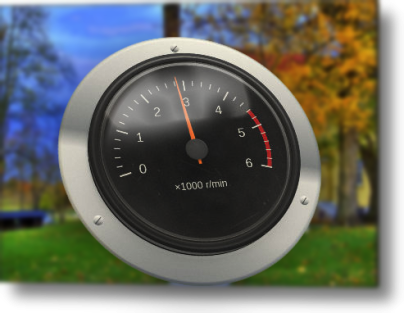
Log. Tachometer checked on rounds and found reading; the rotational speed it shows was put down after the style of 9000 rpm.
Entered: 2800 rpm
